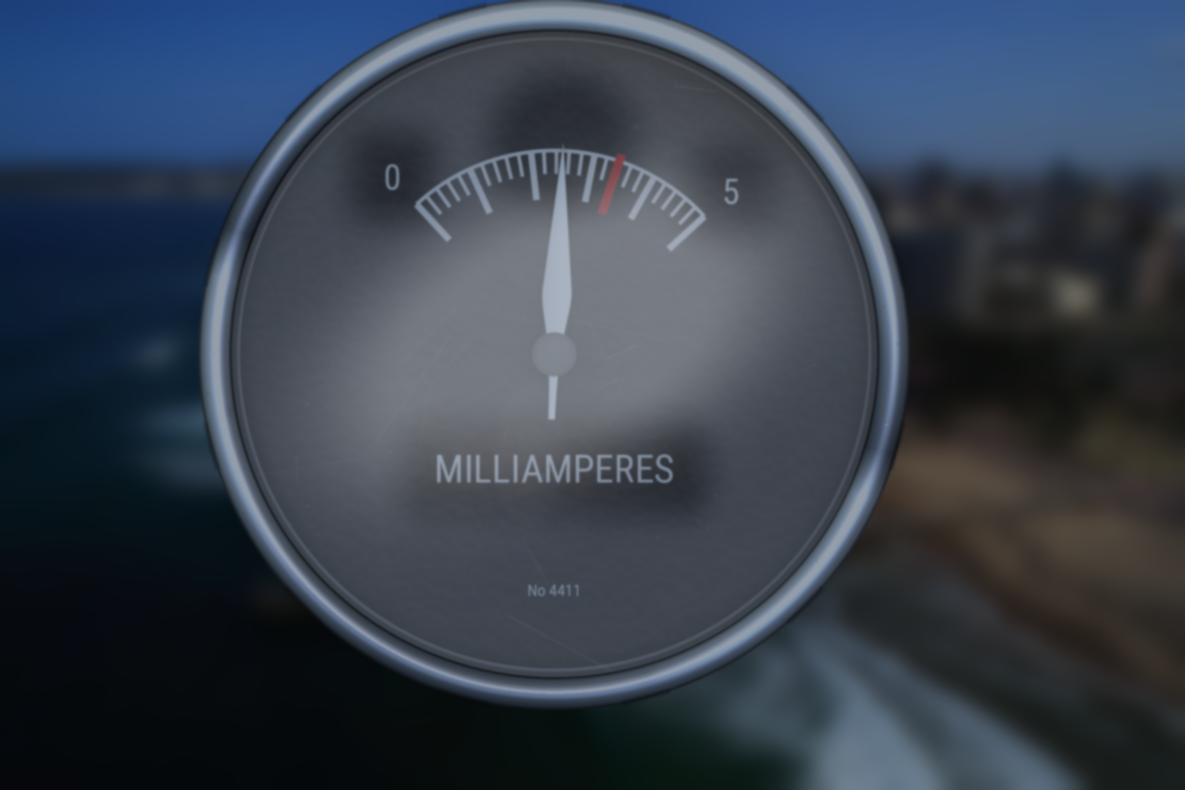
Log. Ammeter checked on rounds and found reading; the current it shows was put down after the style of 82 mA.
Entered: 2.5 mA
